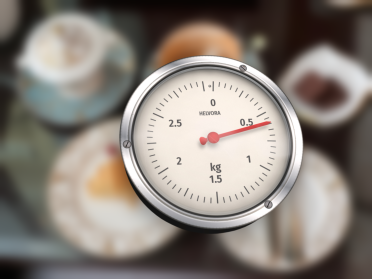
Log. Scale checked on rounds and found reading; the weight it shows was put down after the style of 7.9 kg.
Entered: 0.6 kg
